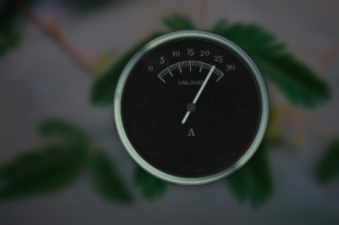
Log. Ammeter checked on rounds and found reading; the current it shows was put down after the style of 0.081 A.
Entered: 25 A
